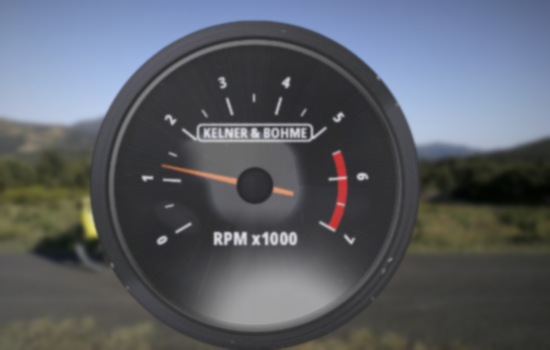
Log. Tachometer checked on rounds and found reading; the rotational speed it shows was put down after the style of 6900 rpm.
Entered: 1250 rpm
